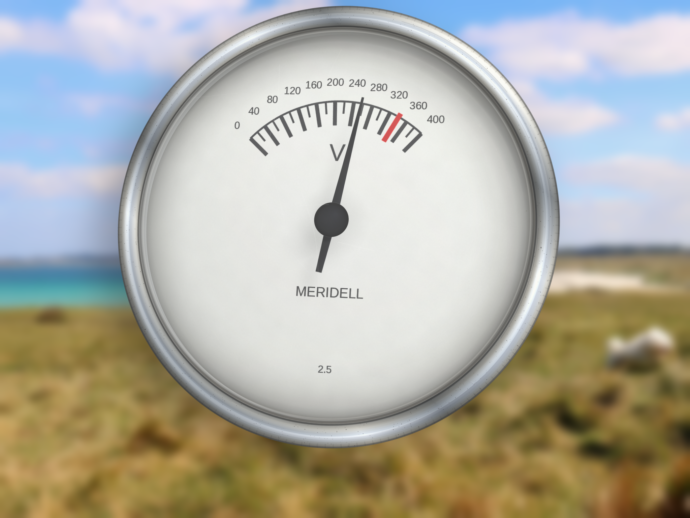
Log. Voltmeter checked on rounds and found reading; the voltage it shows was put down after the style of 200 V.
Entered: 260 V
